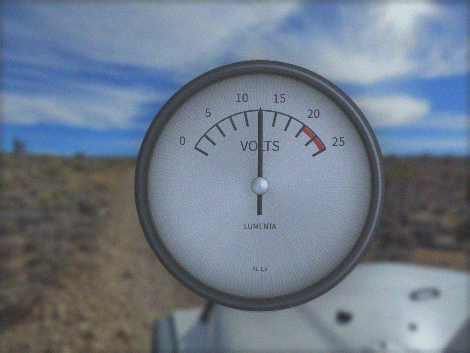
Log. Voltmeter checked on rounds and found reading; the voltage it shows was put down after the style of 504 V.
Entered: 12.5 V
